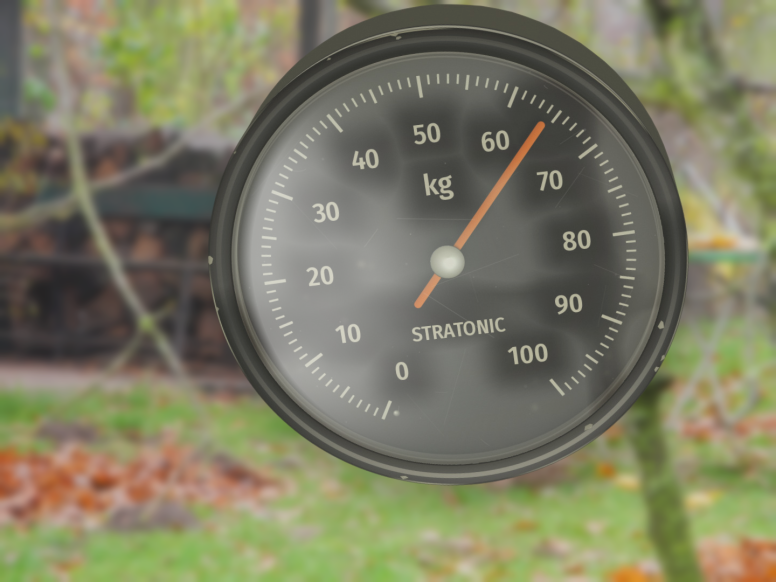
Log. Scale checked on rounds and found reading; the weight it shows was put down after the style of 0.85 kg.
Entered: 64 kg
